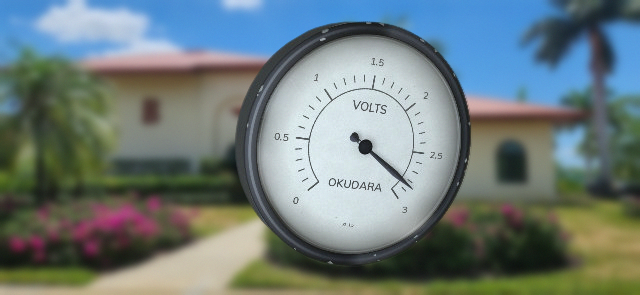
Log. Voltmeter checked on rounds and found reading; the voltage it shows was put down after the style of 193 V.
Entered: 2.85 V
